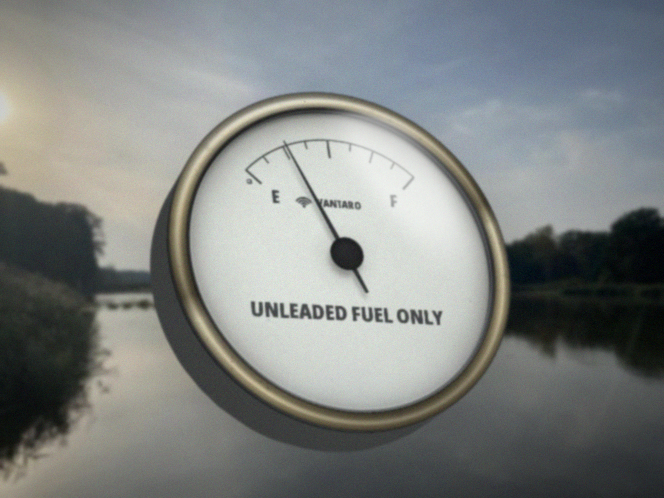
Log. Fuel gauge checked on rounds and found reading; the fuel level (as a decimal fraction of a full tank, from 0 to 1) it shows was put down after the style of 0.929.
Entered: 0.25
